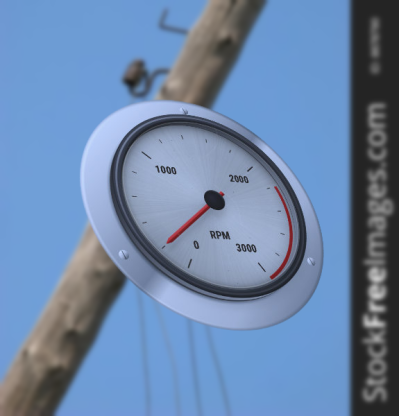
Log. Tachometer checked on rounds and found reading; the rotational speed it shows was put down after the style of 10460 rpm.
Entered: 200 rpm
